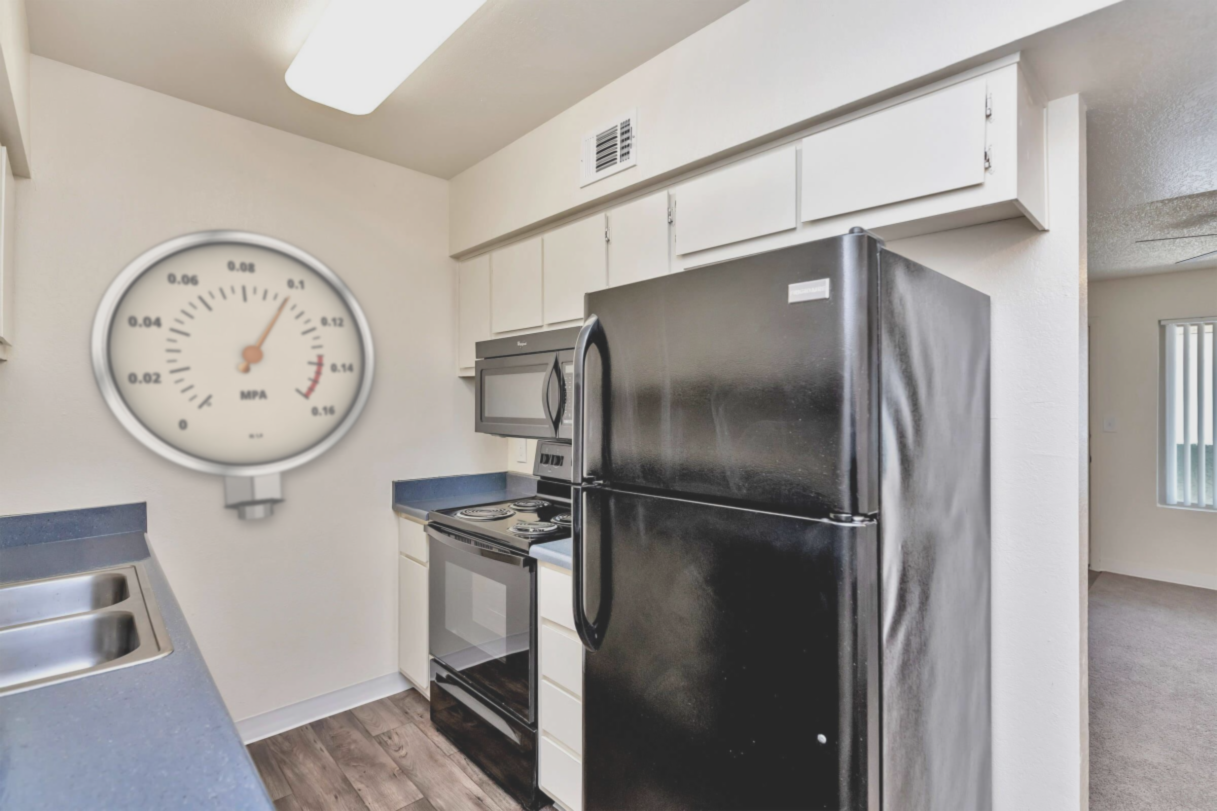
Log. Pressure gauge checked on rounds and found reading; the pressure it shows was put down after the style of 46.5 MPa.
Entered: 0.1 MPa
